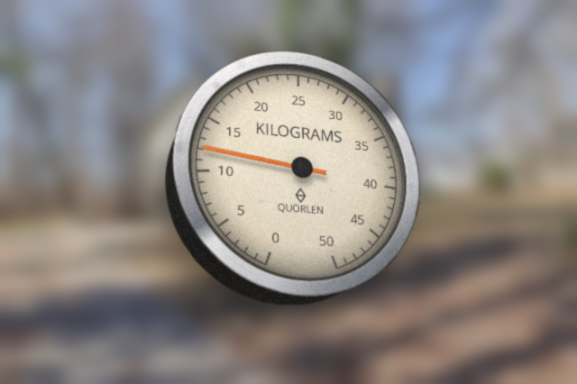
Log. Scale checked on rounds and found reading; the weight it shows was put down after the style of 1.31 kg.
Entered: 12 kg
